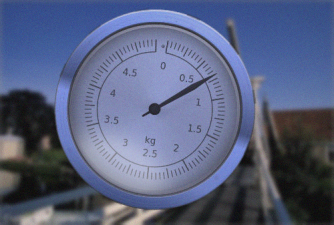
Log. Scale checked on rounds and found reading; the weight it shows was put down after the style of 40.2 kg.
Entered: 0.7 kg
